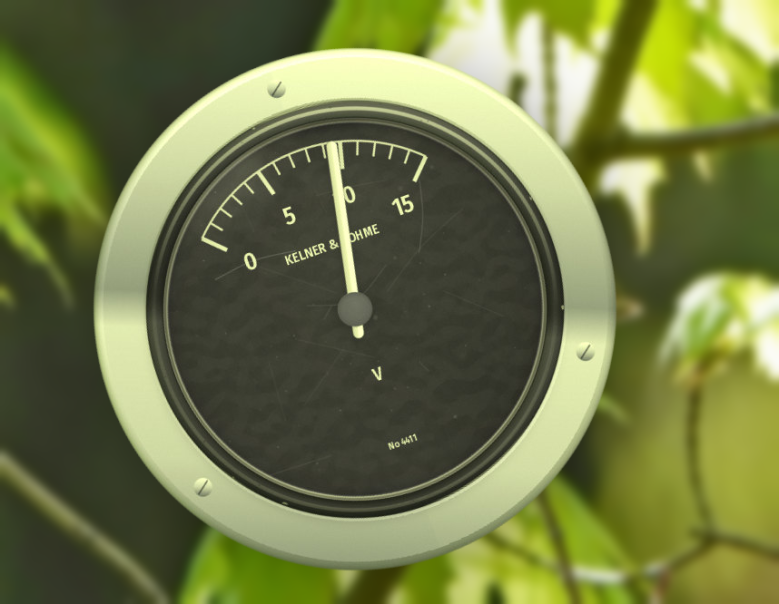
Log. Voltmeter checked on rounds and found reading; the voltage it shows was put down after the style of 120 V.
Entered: 9.5 V
